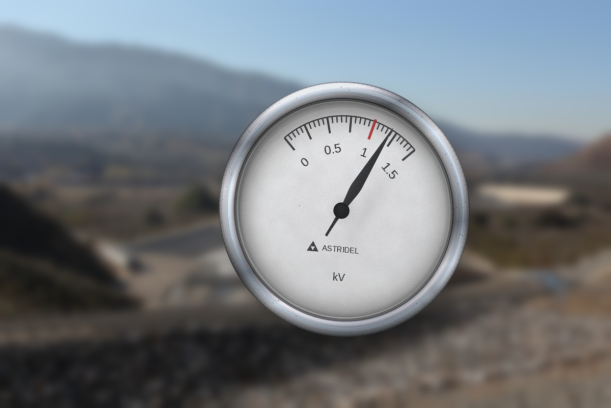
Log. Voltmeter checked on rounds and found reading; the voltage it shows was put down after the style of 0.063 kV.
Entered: 1.2 kV
